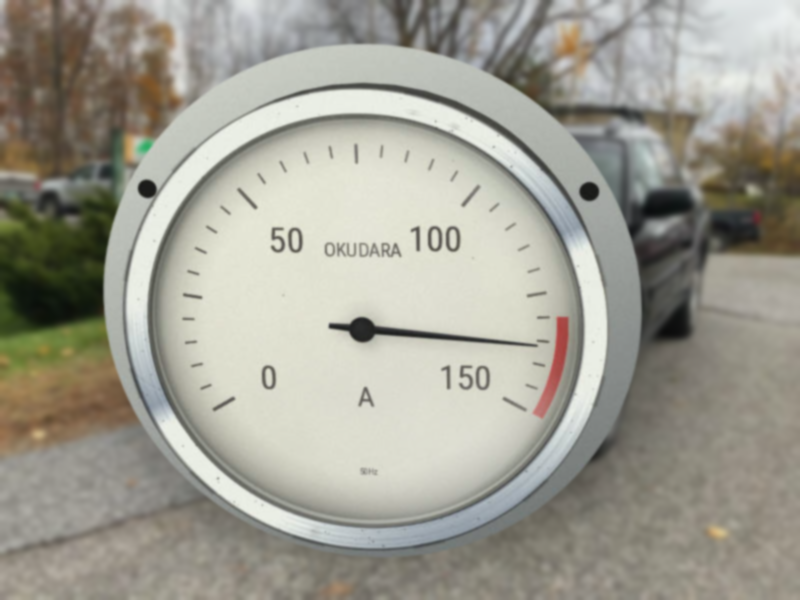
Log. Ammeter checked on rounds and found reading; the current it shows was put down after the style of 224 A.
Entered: 135 A
